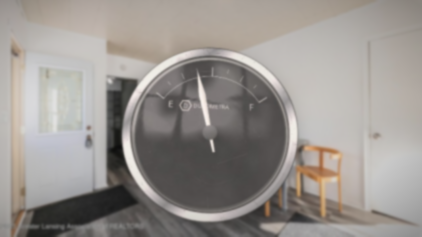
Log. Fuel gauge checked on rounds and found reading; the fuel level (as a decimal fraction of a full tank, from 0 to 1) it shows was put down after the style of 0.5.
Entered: 0.375
